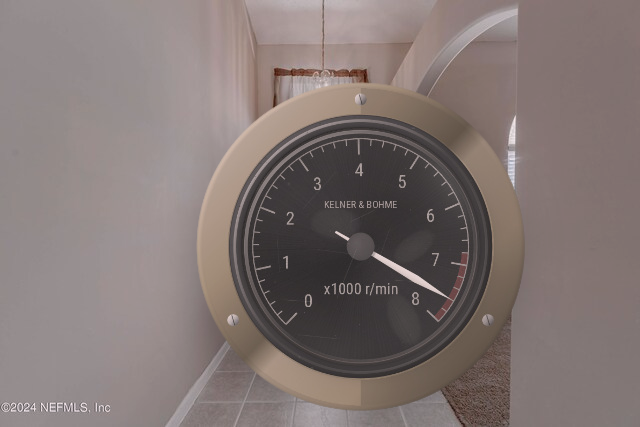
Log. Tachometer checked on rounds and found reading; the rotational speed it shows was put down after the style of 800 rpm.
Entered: 7600 rpm
